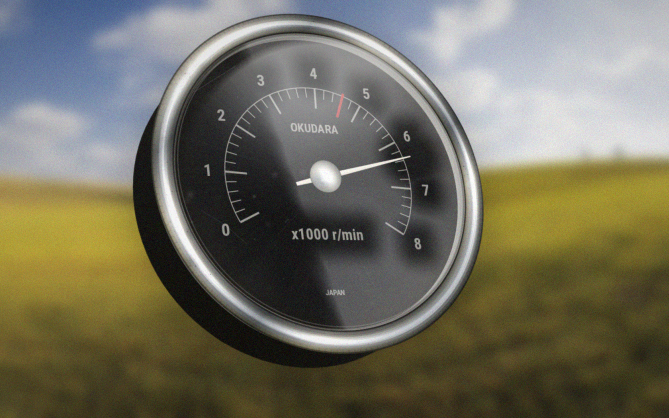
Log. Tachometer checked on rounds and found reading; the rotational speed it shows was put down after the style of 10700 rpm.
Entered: 6400 rpm
